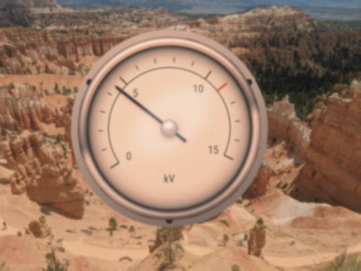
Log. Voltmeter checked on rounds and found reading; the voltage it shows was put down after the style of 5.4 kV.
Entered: 4.5 kV
